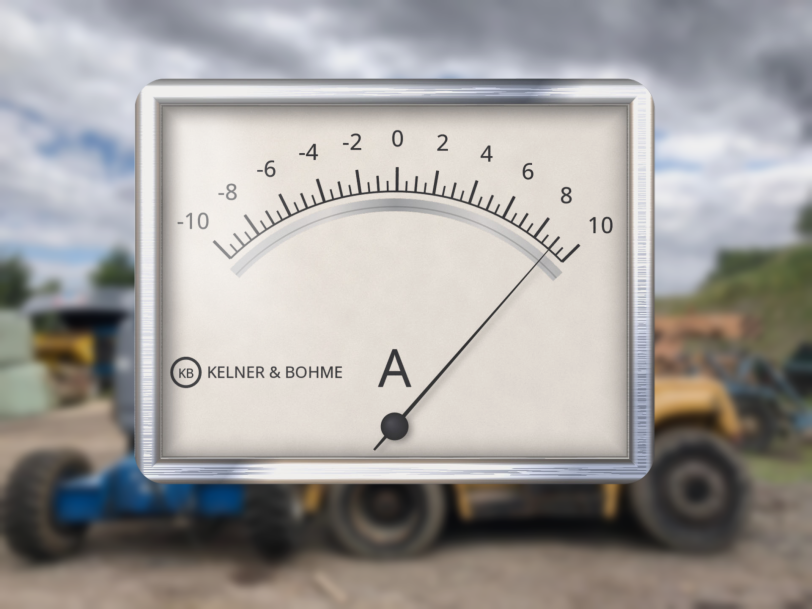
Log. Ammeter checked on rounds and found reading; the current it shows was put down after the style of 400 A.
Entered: 9 A
